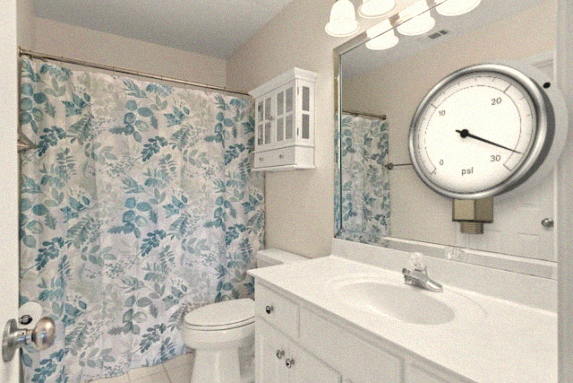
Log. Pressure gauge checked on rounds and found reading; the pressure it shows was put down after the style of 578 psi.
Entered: 28 psi
